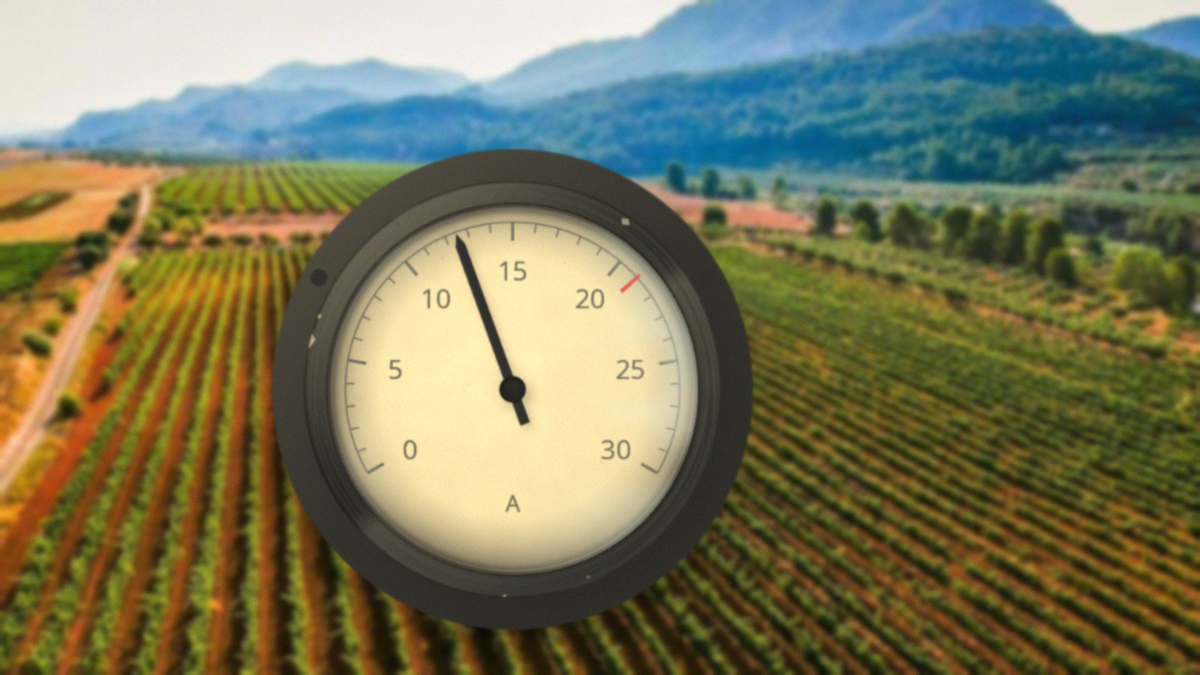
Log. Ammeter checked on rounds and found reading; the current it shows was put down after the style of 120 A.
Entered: 12.5 A
